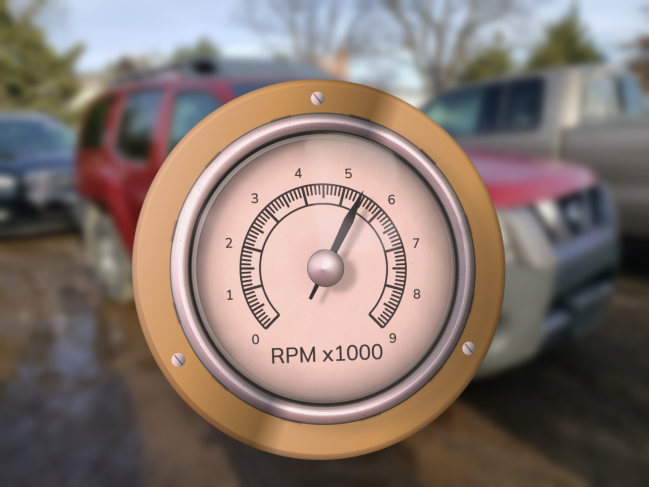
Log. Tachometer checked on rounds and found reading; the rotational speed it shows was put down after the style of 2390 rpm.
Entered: 5400 rpm
